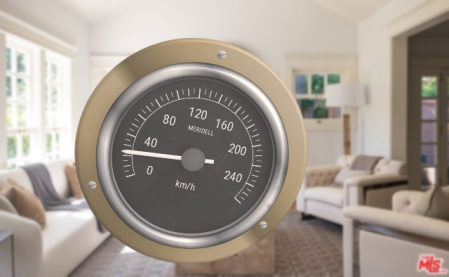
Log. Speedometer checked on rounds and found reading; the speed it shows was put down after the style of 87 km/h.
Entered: 25 km/h
